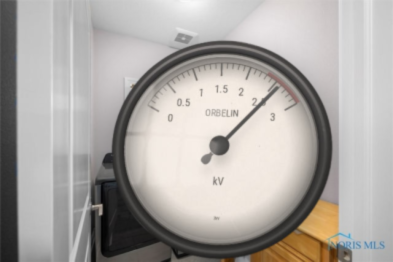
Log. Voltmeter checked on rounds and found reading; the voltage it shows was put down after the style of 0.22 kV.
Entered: 2.6 kV
